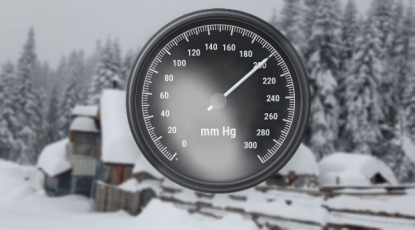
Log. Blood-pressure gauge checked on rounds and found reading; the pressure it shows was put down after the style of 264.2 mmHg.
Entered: 200 mmHg
